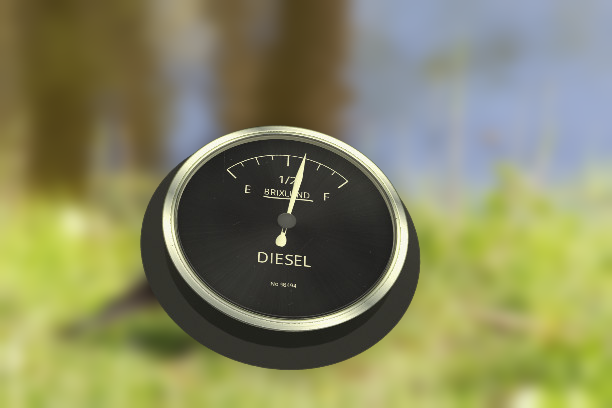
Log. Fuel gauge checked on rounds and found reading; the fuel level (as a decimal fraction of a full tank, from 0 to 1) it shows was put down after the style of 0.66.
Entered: 0.625
